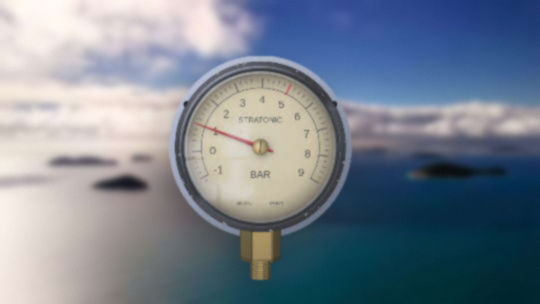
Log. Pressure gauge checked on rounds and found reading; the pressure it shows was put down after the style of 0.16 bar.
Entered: 1 bar
